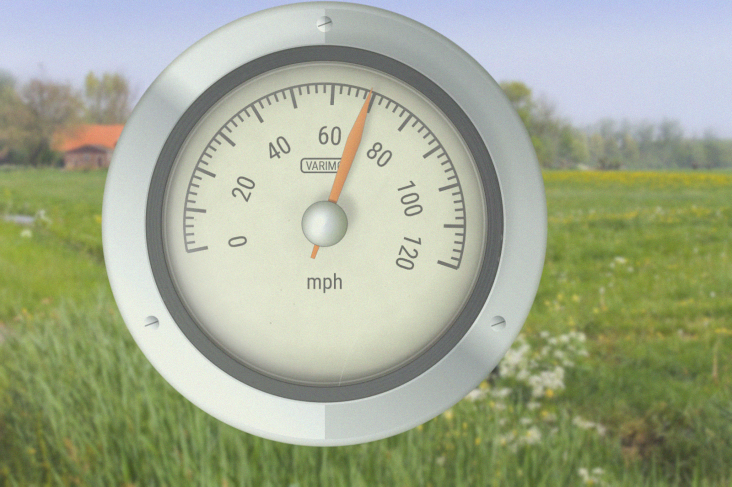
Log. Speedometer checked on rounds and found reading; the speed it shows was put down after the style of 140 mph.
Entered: 69 mph
